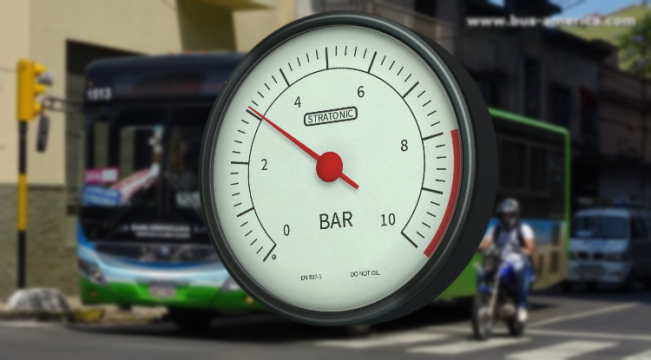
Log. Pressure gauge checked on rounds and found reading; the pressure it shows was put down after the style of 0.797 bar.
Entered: 3.1 bar
